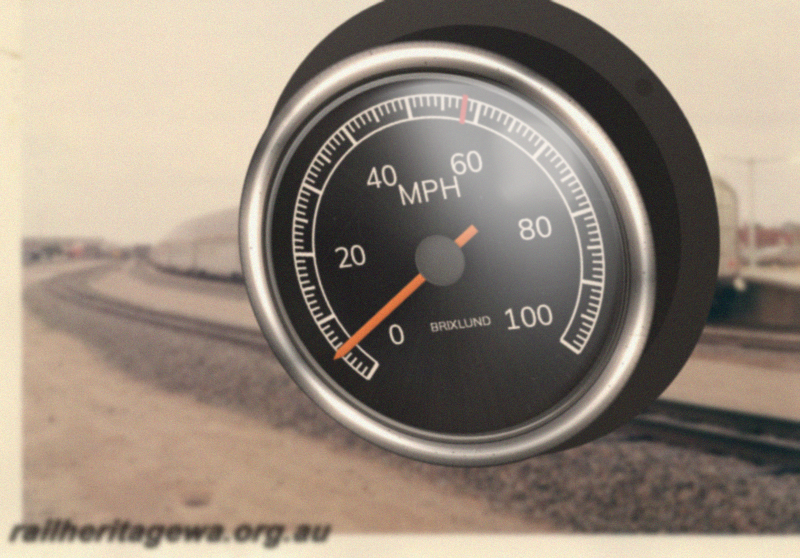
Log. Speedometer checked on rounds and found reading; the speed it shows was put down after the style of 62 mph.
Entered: 5 mph
